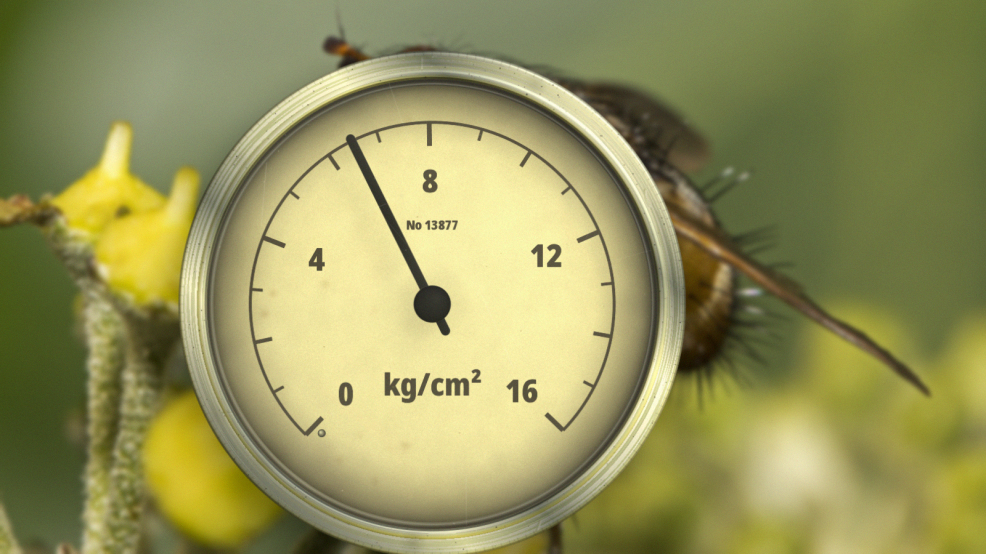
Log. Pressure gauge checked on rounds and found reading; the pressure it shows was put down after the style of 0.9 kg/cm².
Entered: 6.5 kg/cm²
